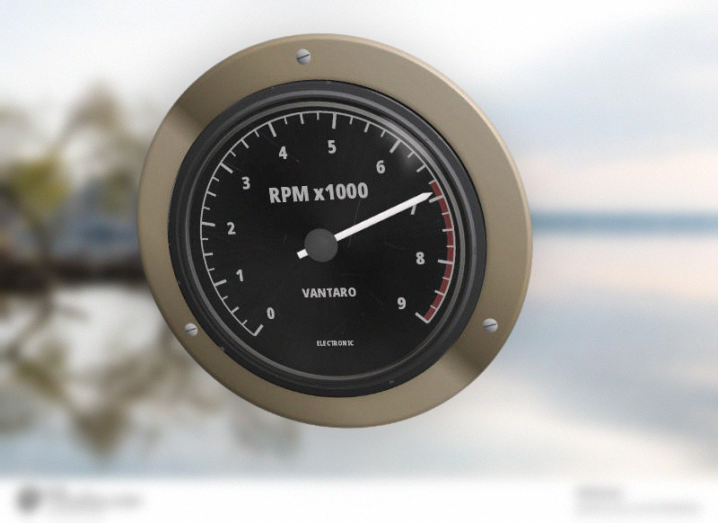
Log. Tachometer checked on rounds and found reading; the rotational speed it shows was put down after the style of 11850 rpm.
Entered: 6875 rpm
